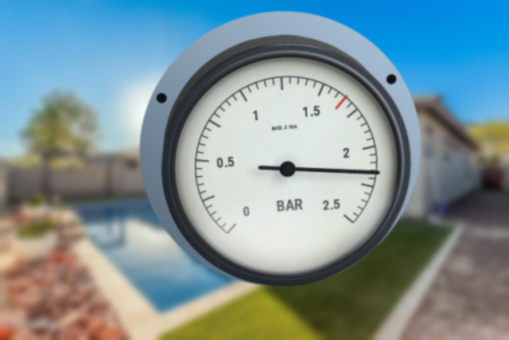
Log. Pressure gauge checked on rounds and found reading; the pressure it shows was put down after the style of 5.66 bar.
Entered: 2.15 bar
